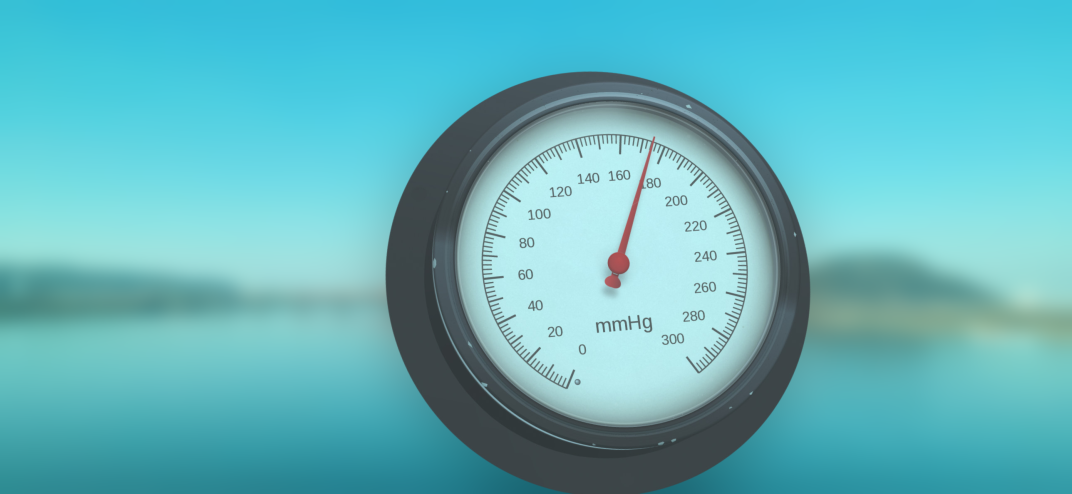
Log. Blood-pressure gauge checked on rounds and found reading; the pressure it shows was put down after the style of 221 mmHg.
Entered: 174 mmHg
